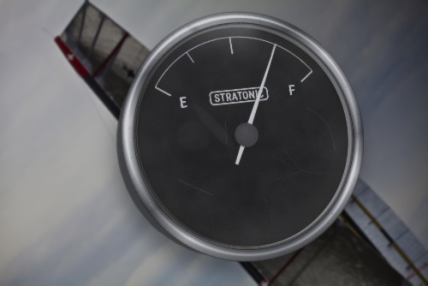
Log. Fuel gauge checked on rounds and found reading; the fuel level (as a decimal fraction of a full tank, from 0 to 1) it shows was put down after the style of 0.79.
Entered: 0.75
